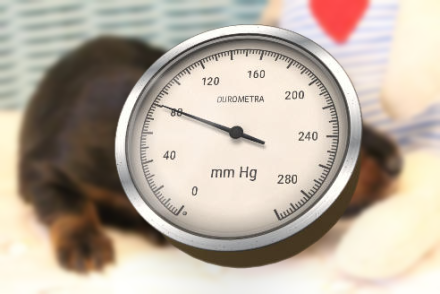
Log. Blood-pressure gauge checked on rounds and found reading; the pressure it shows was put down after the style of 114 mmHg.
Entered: 80 mmHg
